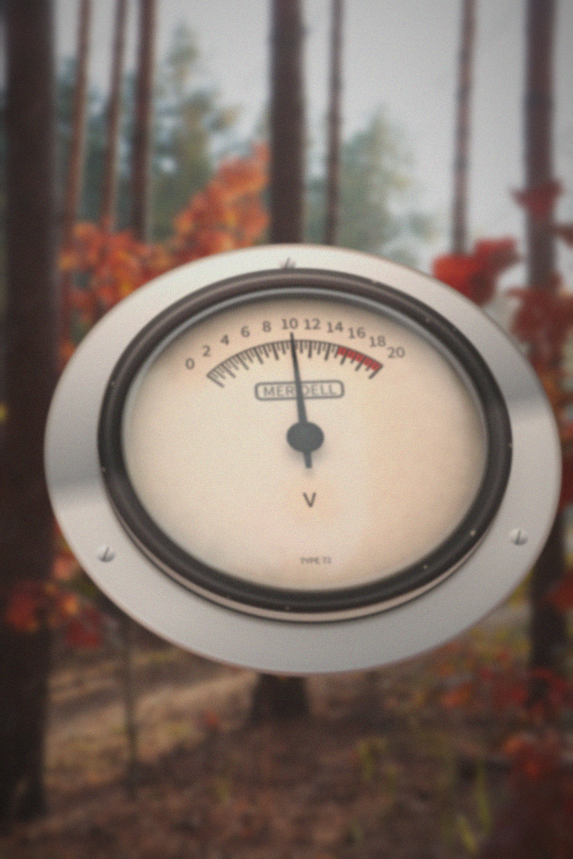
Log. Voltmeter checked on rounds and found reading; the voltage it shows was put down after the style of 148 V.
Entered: 10 V
